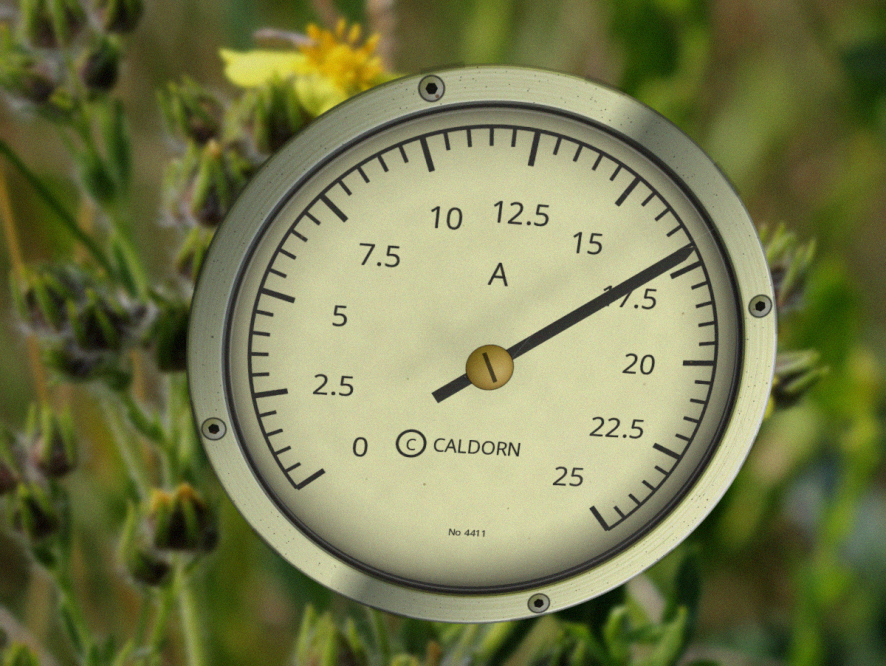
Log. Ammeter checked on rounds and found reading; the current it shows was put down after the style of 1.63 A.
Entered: 17 A
